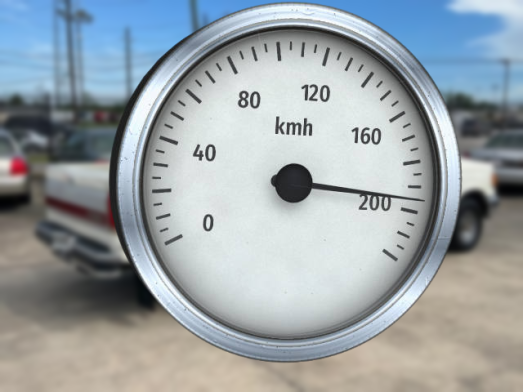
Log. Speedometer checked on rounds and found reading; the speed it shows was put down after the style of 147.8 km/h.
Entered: 195 km/h
